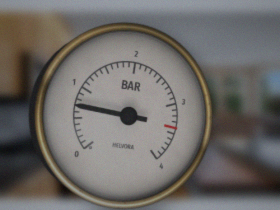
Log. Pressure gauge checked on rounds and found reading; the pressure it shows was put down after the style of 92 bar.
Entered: 0.7 bar
